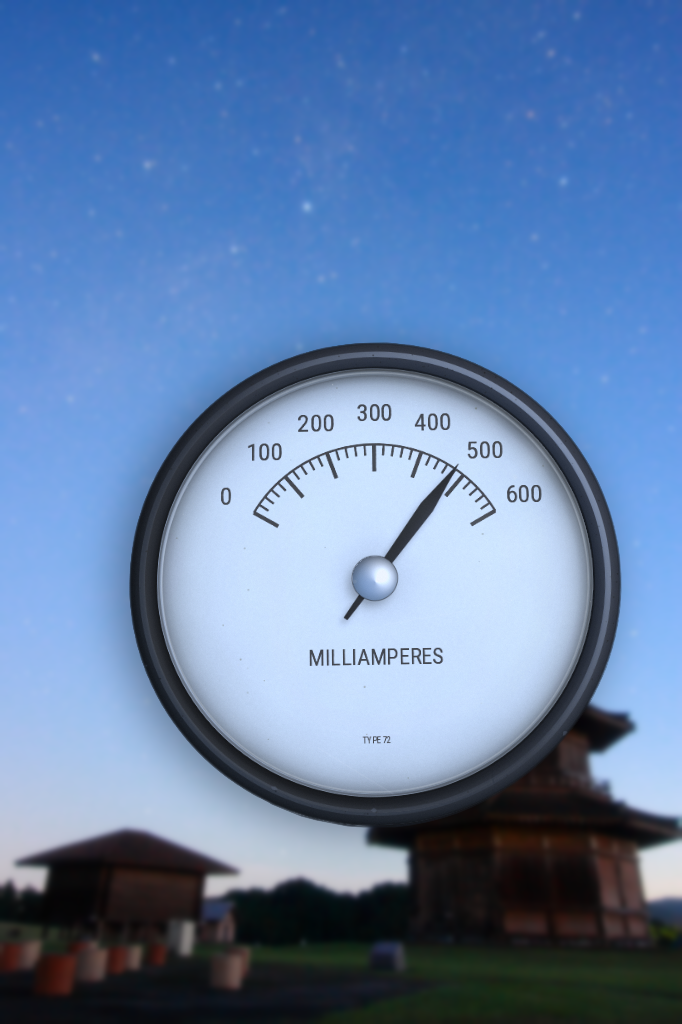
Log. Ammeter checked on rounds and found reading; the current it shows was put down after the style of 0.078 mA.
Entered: 480 mA
